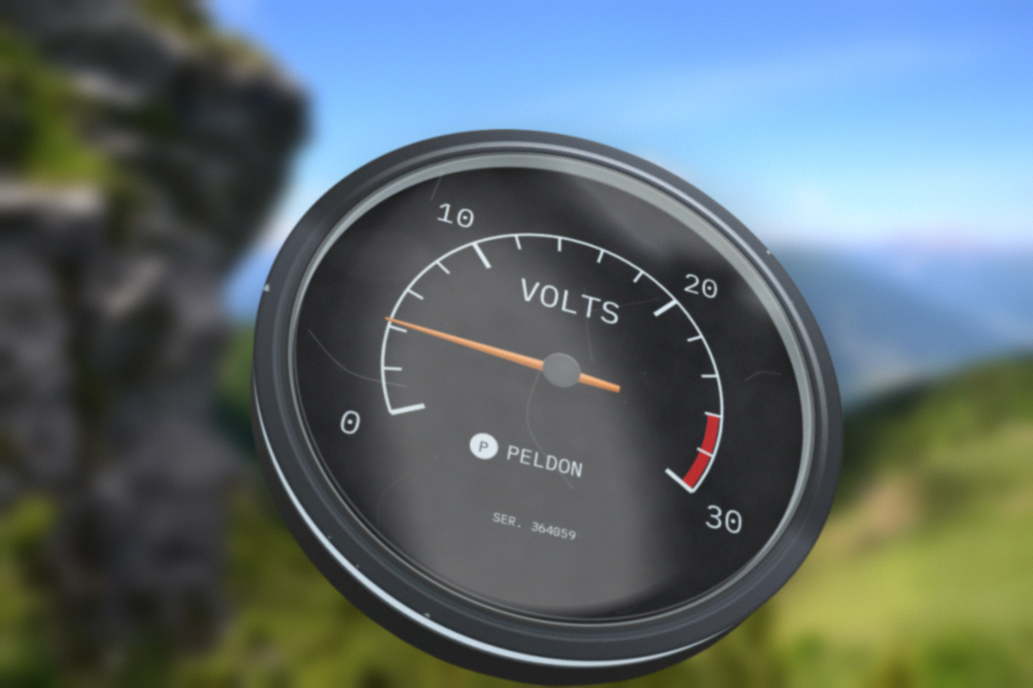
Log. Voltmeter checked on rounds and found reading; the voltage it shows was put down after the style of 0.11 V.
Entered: 4 V
